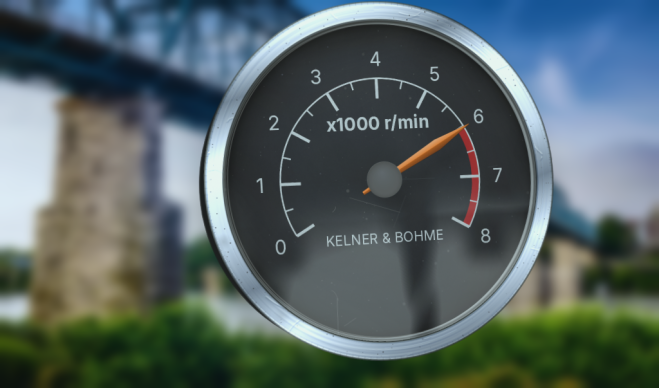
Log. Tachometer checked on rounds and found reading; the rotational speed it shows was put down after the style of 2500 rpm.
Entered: 6000 rpm
